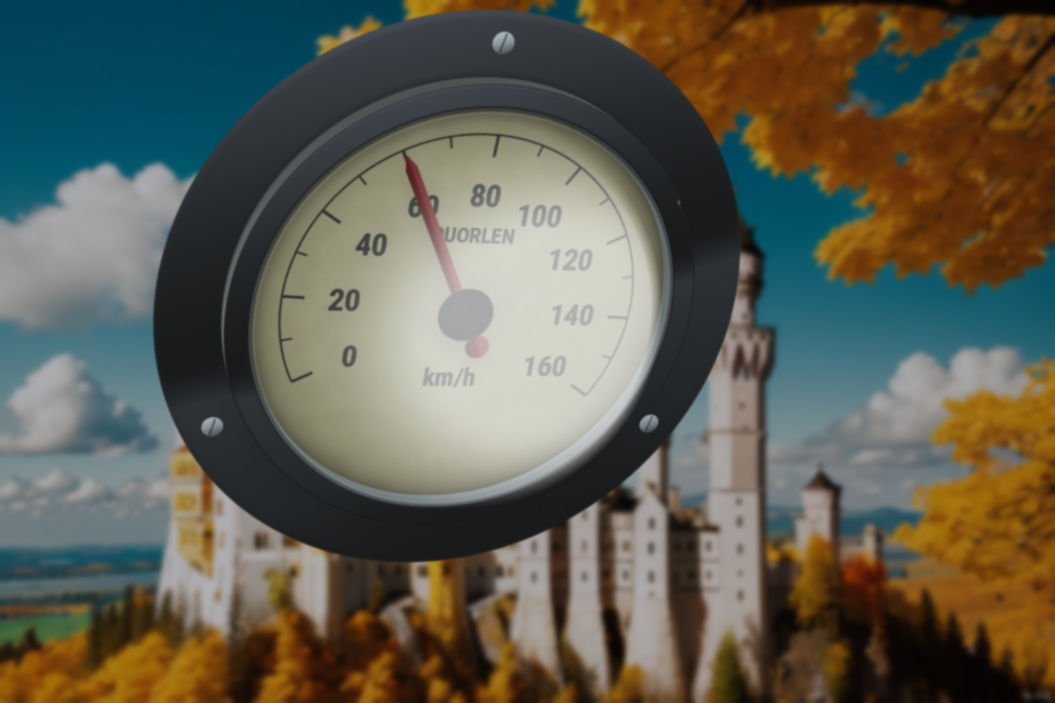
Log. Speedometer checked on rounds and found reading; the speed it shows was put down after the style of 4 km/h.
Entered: 60 km/h
